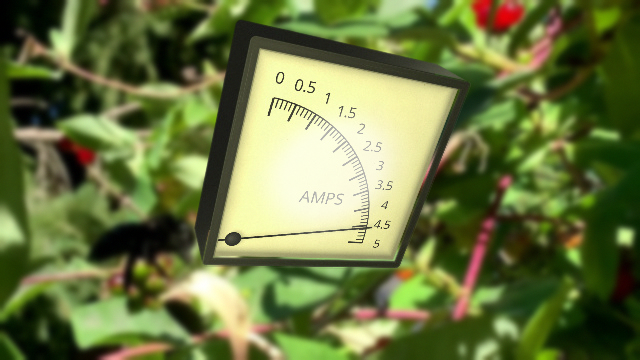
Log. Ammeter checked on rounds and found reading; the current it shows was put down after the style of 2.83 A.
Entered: 4.5 A
